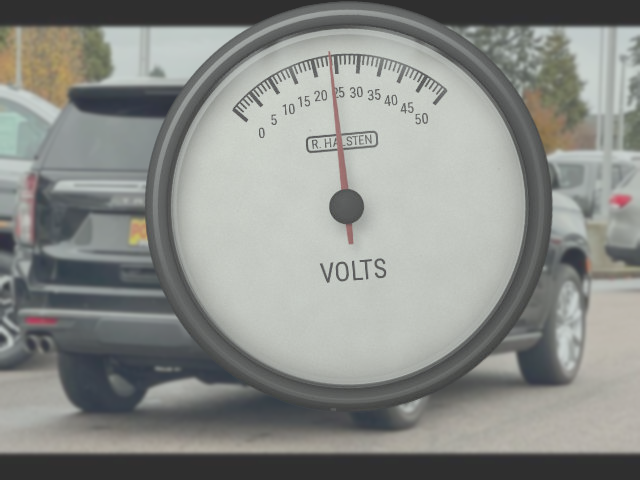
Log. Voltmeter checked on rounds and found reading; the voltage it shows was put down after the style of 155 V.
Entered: 24 V
